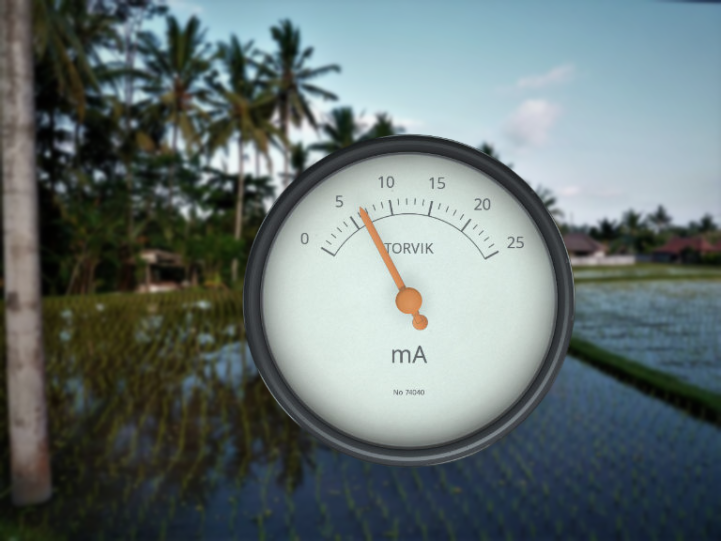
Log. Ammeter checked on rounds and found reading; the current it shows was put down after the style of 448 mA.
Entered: 6.5 mA
